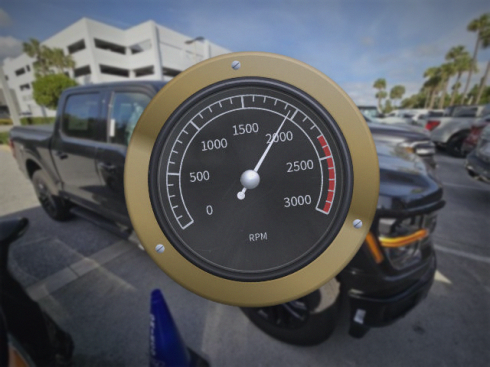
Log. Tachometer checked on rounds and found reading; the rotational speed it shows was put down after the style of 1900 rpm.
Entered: 1950 rpm
